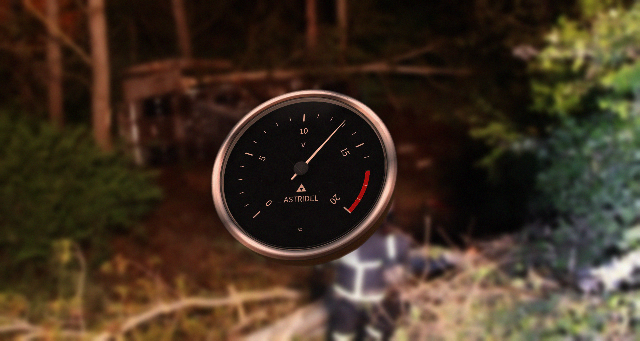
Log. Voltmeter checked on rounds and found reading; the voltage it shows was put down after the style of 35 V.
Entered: 13 V
